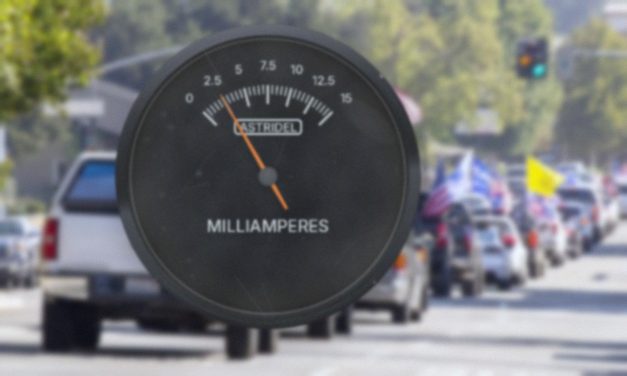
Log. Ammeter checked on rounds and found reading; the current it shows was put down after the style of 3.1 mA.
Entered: 2.5 mA
